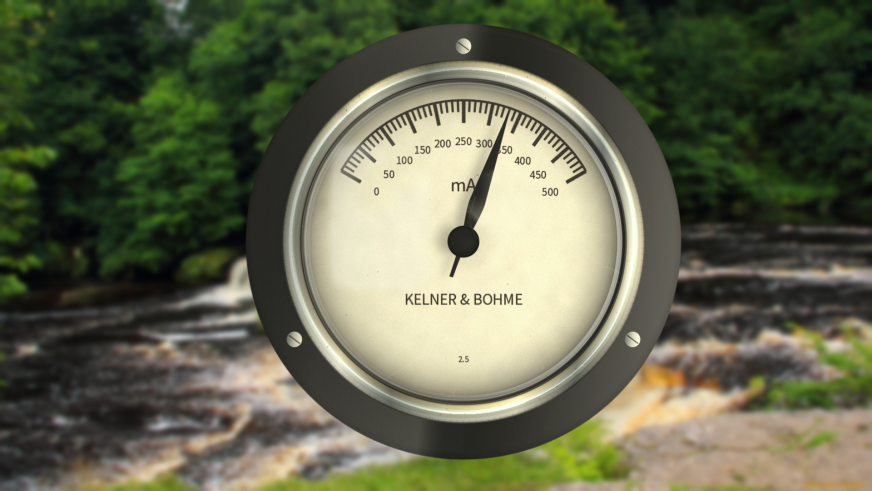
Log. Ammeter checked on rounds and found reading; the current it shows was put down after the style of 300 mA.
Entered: 330 mA
